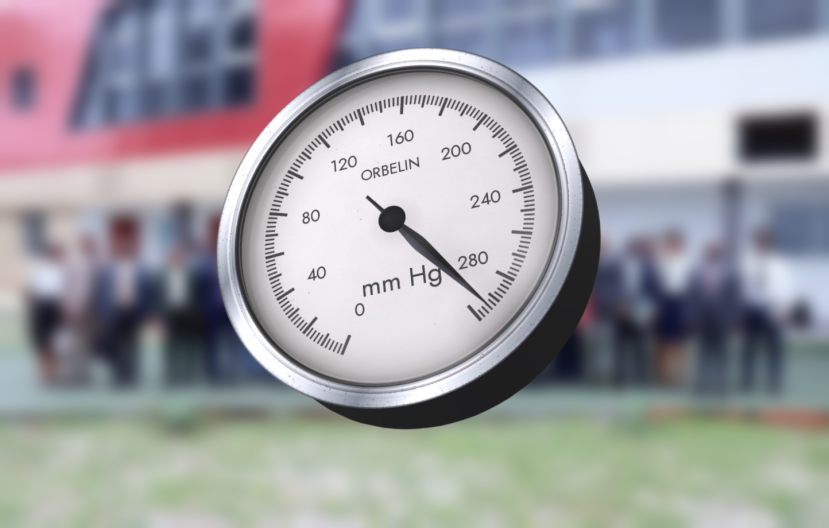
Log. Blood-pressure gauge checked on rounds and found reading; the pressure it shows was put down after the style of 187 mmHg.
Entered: 294 mmHg
